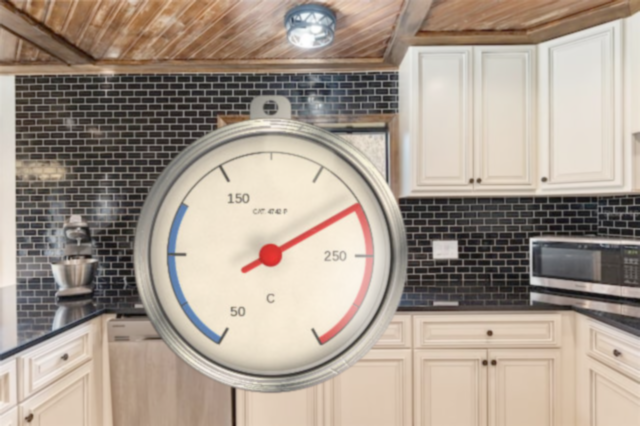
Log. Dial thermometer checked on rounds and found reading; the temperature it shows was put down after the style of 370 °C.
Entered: 225 °C
